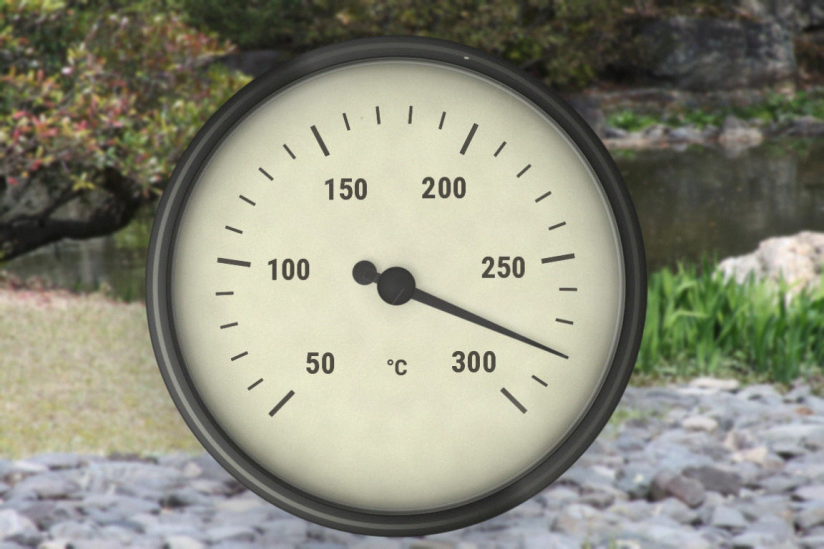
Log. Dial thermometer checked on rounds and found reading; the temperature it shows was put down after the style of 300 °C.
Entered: 280 °C
